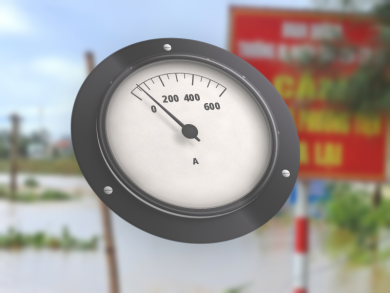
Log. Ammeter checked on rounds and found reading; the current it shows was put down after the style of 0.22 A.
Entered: 50 A
